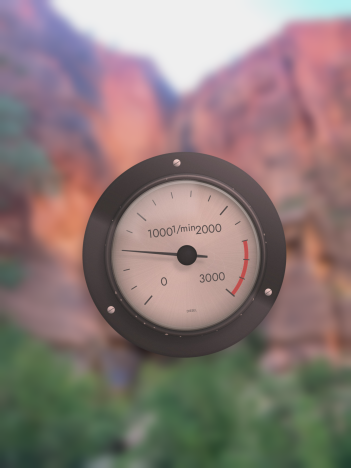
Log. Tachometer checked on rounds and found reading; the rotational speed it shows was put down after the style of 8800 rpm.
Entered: 600 rpm
